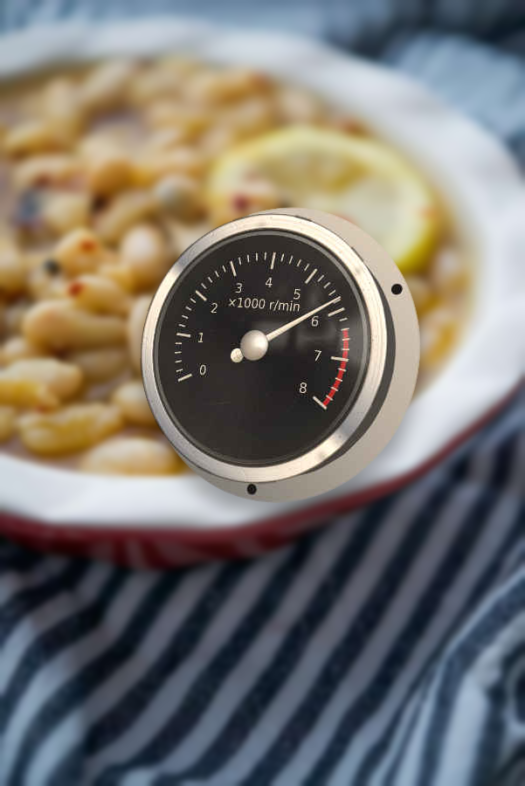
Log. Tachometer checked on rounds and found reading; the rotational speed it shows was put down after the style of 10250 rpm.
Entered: 5800 rpm
